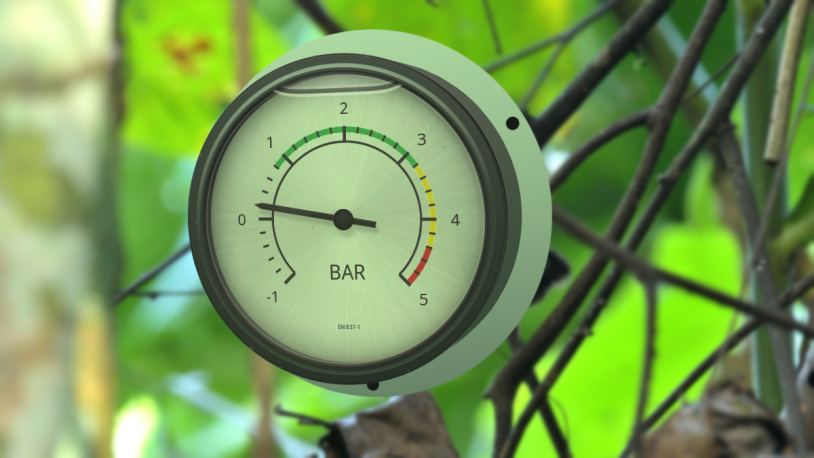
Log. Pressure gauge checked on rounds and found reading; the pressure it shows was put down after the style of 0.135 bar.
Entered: 0.2 bar
